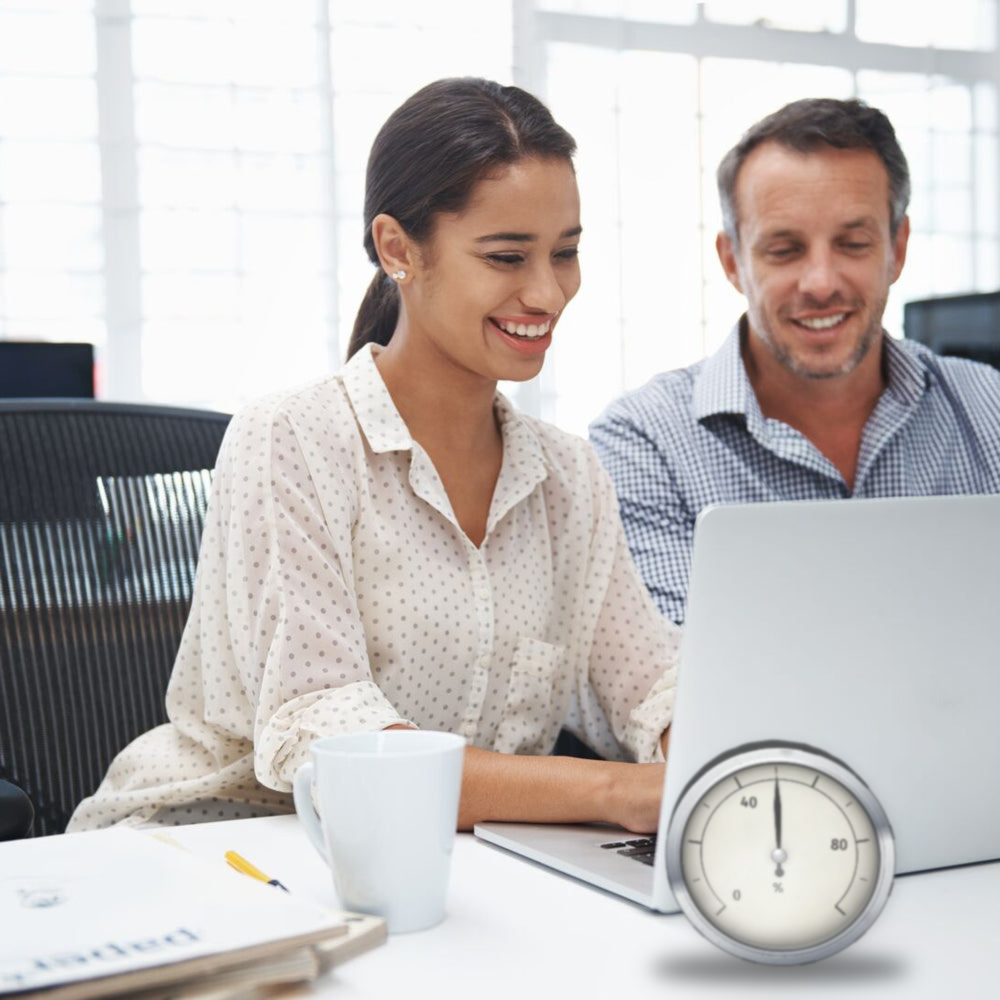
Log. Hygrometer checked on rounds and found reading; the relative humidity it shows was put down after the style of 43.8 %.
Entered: 50 %
